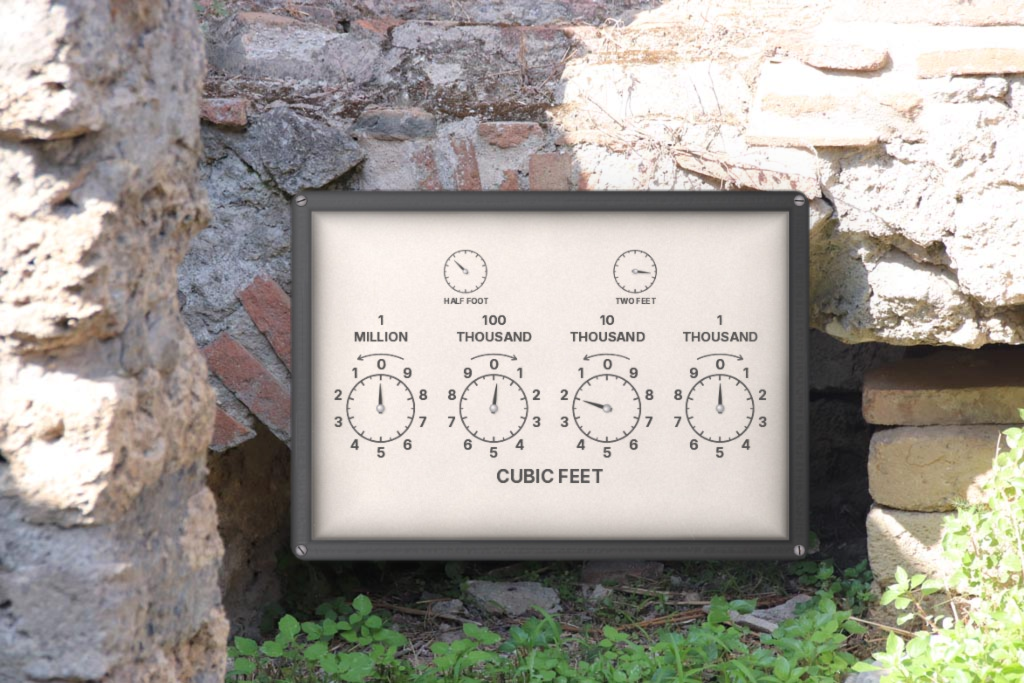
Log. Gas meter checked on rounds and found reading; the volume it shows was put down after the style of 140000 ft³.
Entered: 2000 ft³
